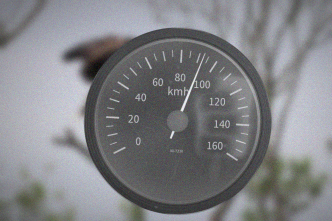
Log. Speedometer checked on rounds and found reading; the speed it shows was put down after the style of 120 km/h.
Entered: 92.5 km/h
